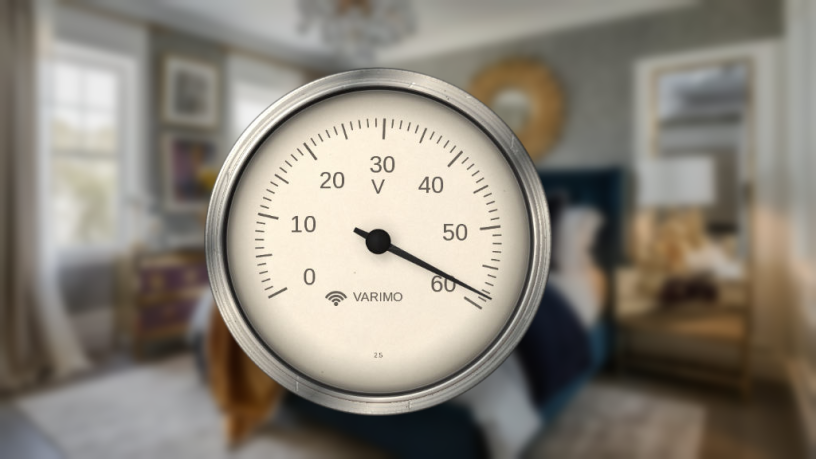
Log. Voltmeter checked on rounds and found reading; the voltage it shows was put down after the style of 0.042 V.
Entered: 58.5 V
